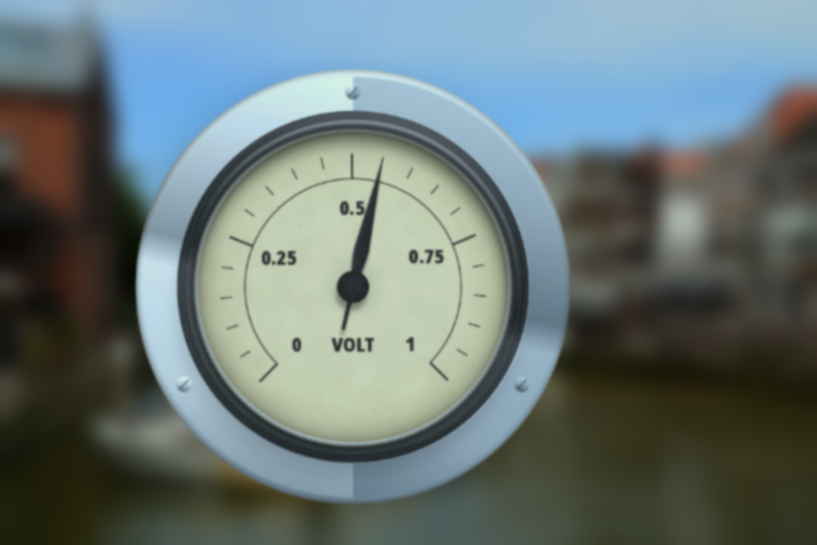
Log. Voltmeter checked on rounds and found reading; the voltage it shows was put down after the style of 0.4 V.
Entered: 0.55 V
